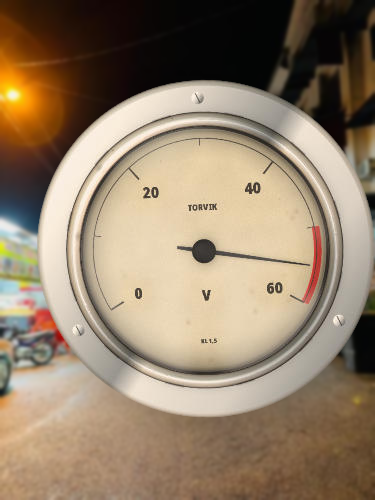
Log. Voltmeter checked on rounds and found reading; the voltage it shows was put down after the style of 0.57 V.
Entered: 55 V
